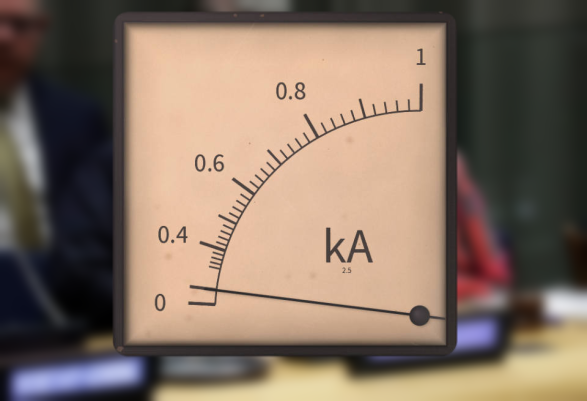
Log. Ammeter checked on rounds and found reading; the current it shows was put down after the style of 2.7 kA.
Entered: 0.2 kA
